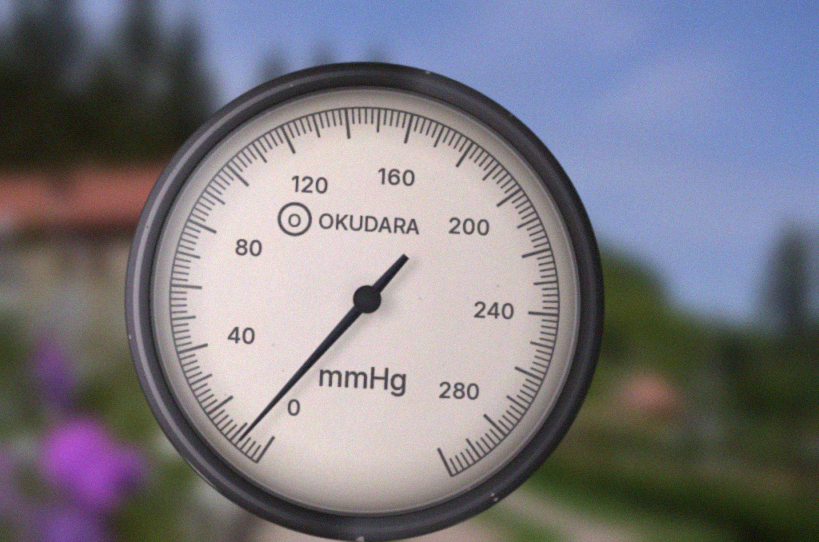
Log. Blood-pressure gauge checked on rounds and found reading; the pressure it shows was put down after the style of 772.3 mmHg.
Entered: 8 mmHg
